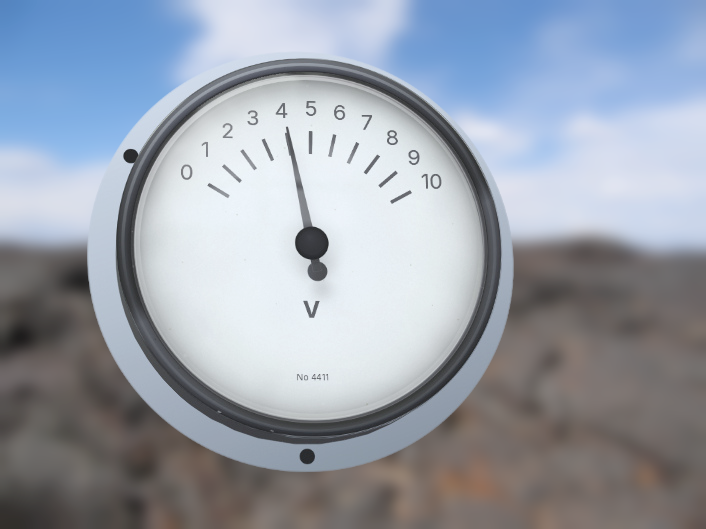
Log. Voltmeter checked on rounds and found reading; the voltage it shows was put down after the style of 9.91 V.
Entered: 4 V
